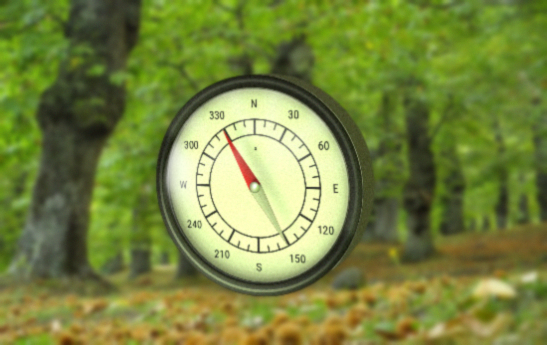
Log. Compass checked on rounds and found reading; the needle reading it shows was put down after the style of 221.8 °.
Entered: 330 °
